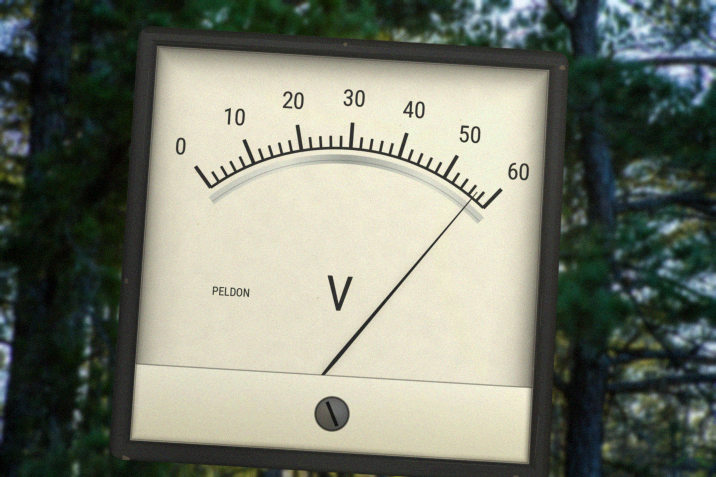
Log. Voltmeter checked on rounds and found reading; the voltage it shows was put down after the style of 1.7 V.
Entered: 57 V
